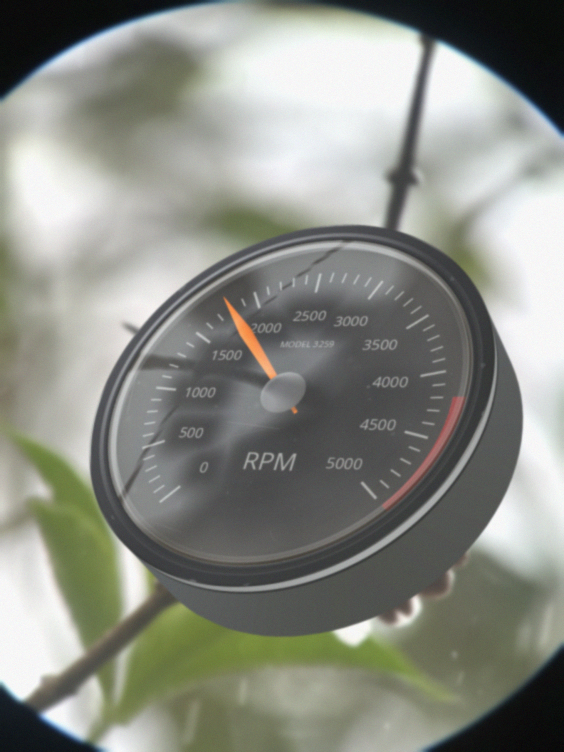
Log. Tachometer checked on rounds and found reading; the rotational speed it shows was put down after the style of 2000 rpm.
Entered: 1800 rpm
